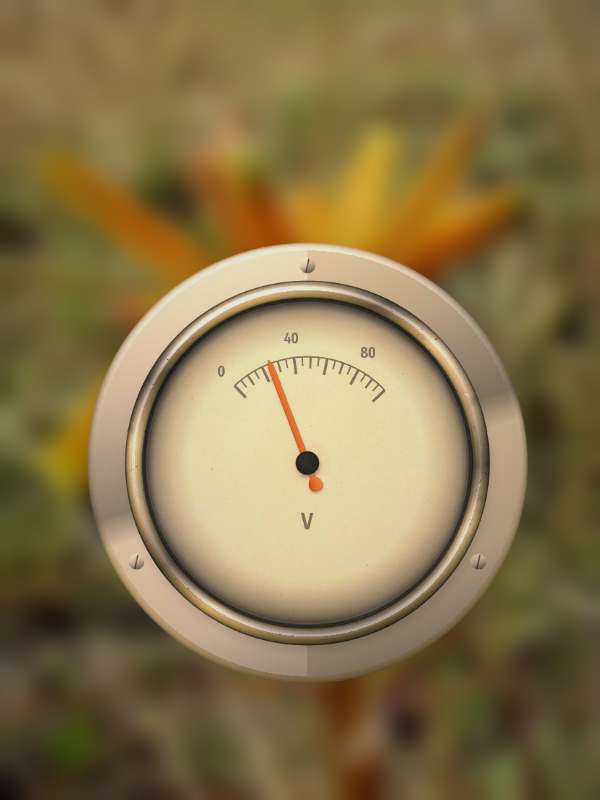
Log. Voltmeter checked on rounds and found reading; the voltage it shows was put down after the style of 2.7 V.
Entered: 25 V
